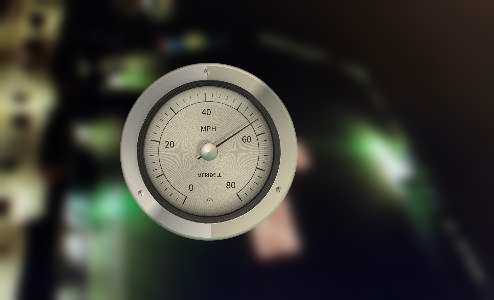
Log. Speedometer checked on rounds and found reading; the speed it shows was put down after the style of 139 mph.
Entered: 56 mph
